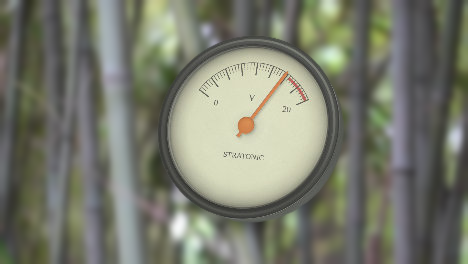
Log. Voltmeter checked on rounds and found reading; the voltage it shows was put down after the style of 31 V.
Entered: 15 V
